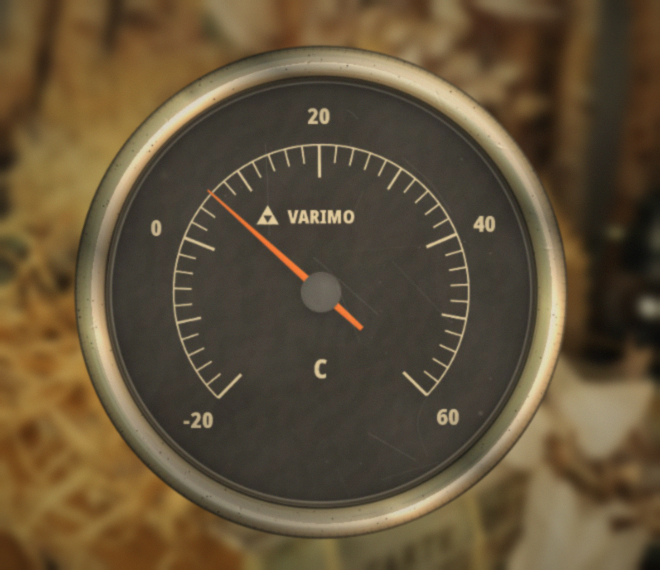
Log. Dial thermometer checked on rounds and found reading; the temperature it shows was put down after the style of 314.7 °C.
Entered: 6 °C
